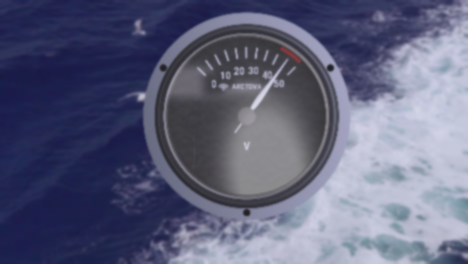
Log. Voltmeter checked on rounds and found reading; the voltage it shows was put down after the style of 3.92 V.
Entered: 45 V
